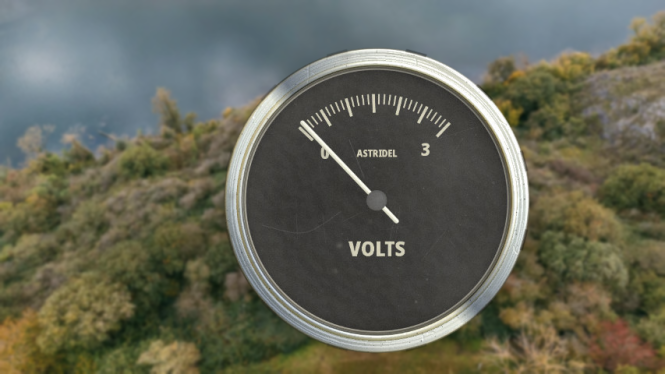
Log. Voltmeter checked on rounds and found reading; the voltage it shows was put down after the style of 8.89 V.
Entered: 0.1 V
